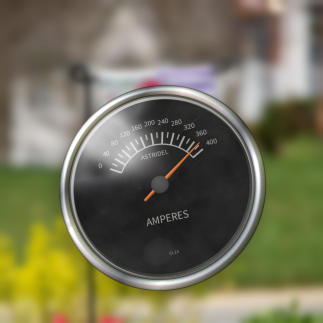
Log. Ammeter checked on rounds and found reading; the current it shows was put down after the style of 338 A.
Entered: 380 A
